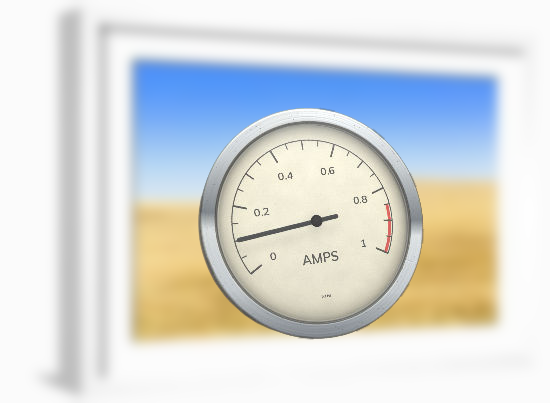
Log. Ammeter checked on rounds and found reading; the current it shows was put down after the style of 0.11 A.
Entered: 0.1 A
